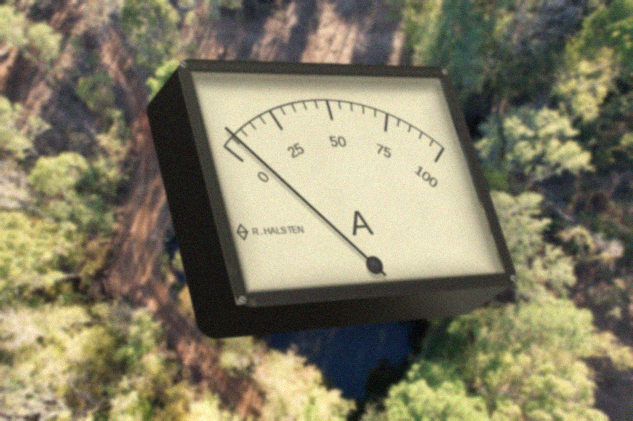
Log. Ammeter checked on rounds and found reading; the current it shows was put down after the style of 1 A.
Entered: 5 A
